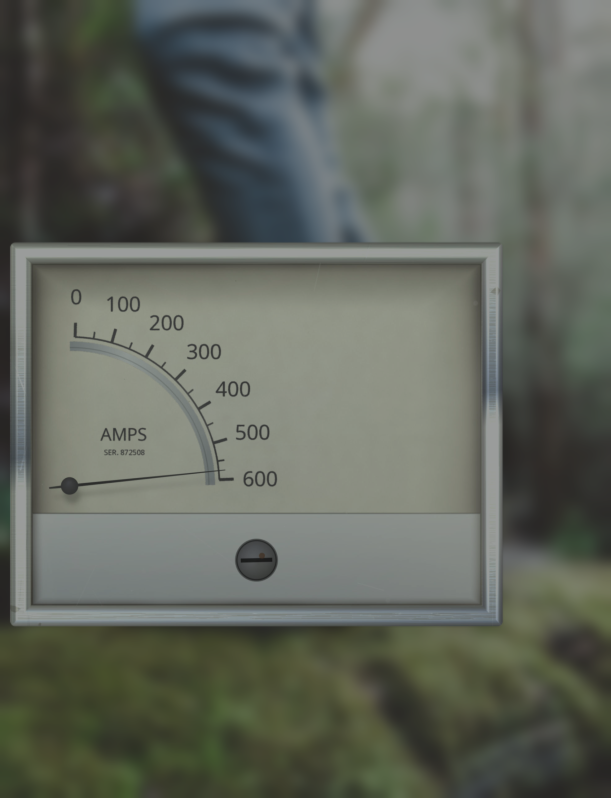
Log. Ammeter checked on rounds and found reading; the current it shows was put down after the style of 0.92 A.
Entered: 575 A
